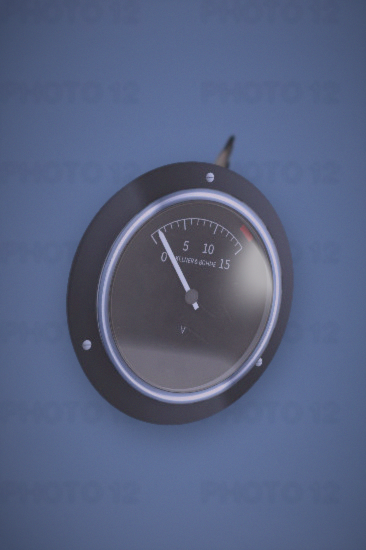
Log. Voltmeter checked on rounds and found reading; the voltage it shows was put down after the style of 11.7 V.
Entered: 1 V
